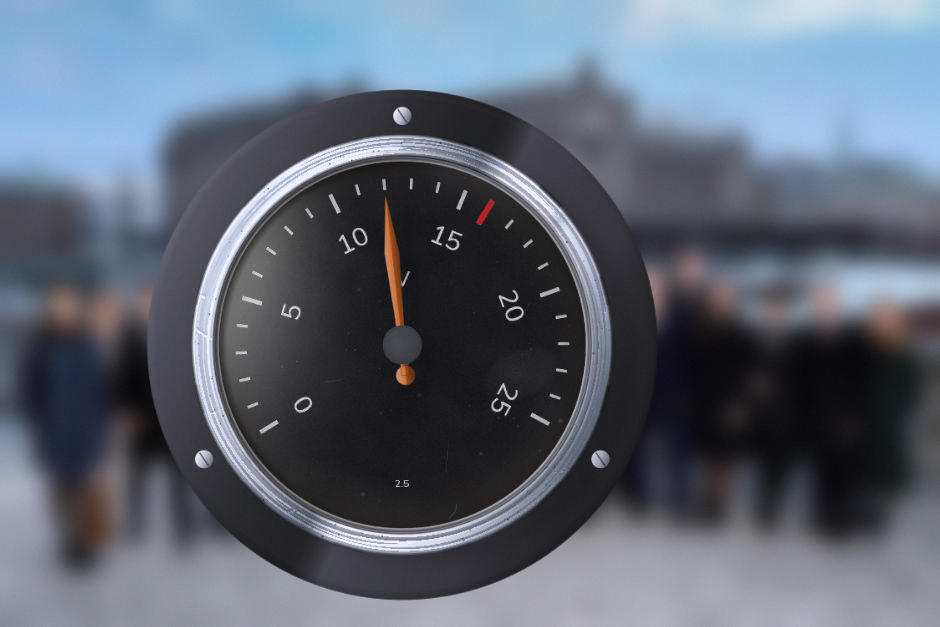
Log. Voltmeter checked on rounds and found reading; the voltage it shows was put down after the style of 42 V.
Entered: 12 V
